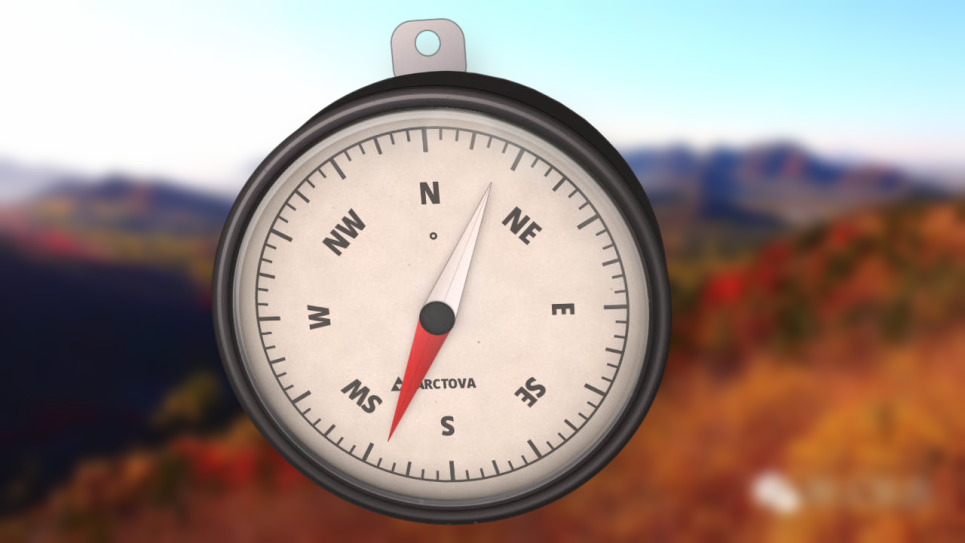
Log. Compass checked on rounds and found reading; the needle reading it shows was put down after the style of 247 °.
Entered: 205 °
